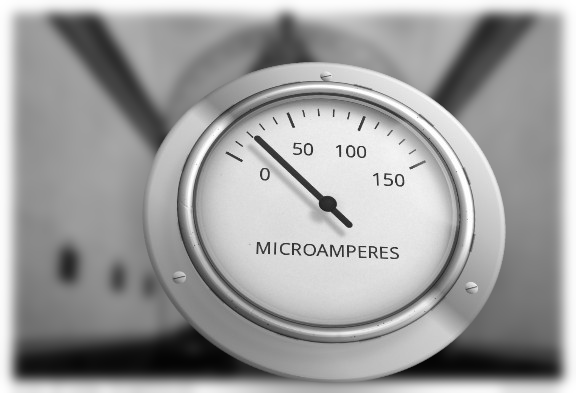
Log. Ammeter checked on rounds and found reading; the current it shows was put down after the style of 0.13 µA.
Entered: 20 µA
